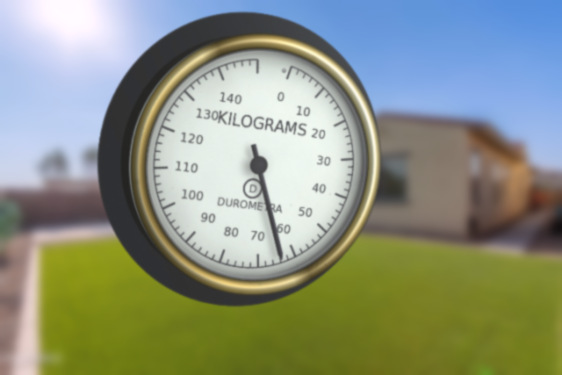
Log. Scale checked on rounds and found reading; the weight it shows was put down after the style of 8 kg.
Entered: 64 kg
